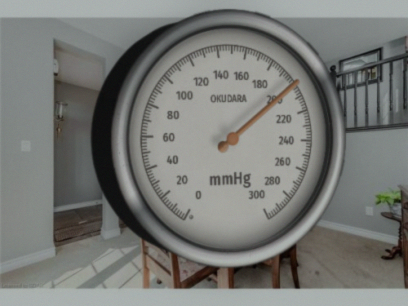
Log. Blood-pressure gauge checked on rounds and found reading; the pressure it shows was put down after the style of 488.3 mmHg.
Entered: 200 mmHg
